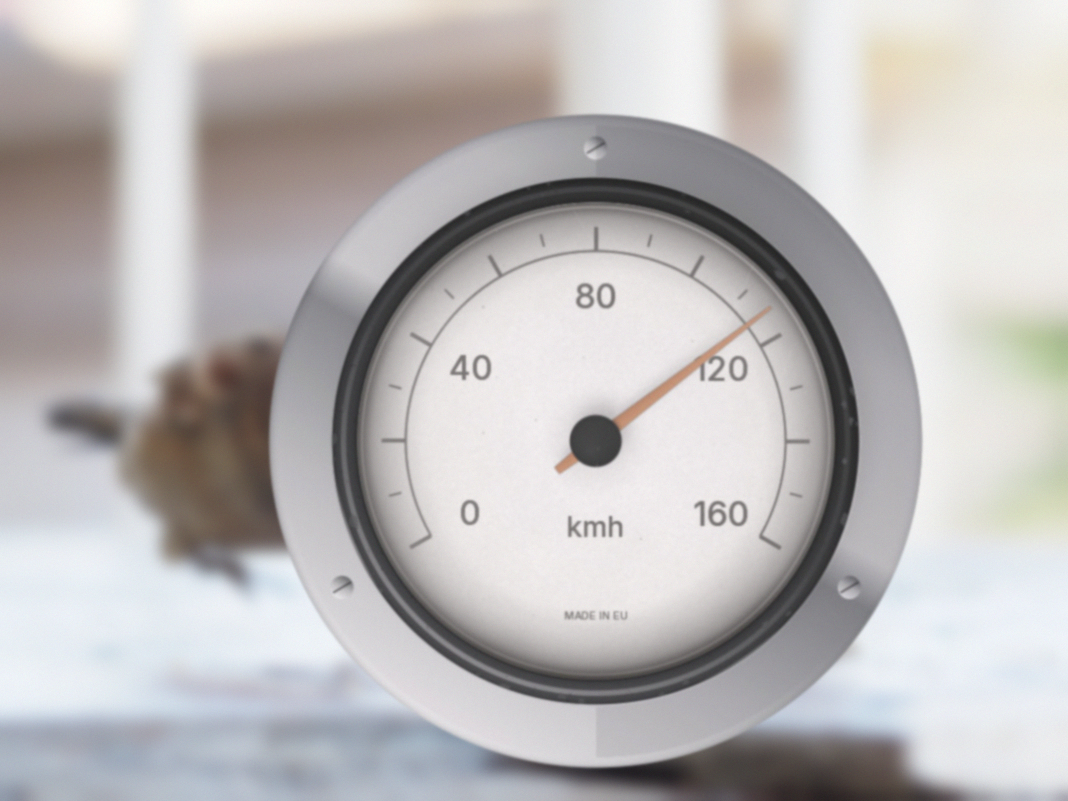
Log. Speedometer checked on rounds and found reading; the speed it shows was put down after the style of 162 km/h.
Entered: 115 km/h
